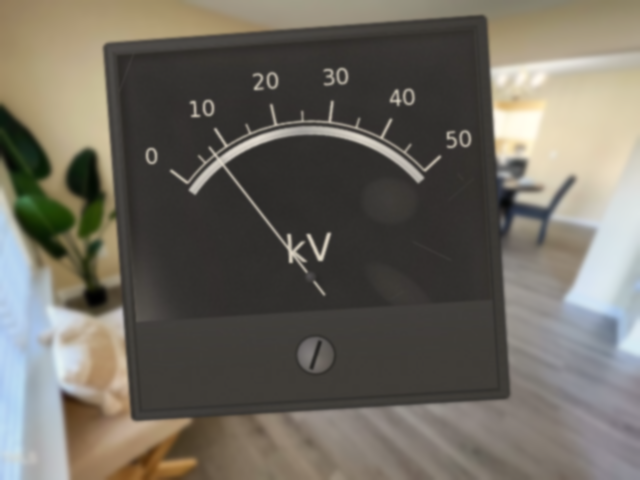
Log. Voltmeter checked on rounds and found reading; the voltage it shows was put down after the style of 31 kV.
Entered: 7.5 kV
